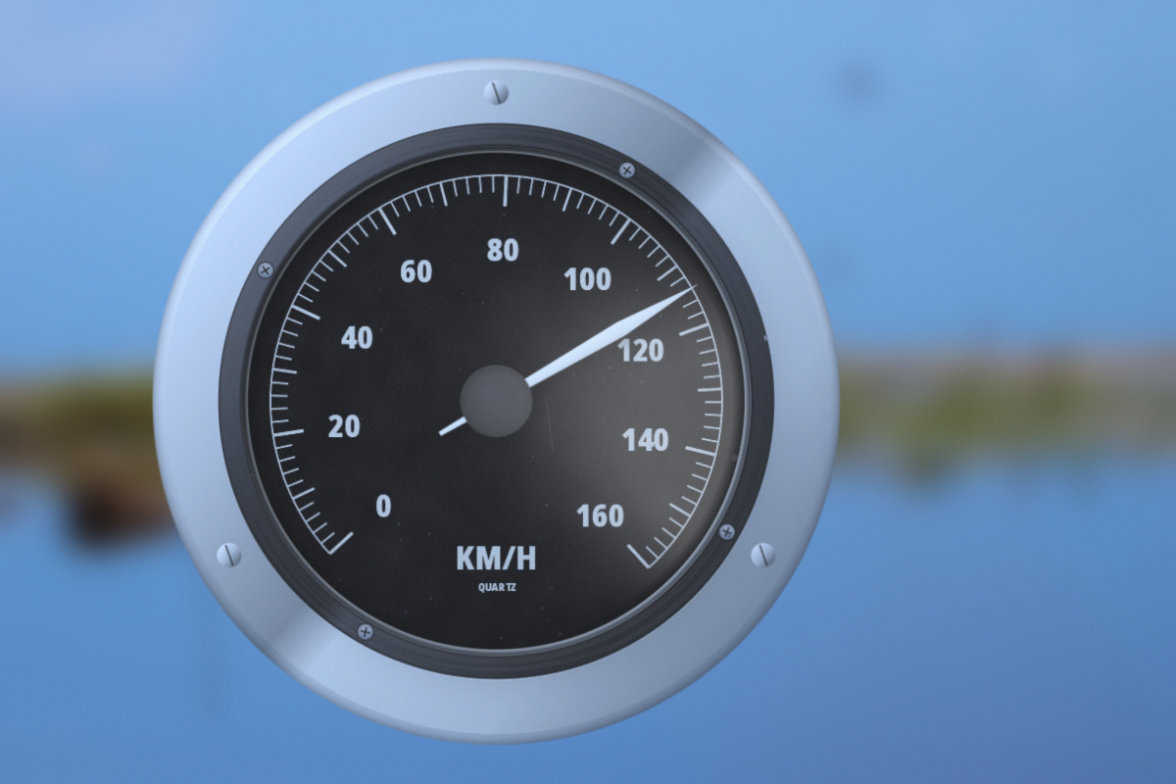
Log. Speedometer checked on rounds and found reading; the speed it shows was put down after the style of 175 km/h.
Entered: 114 km/h
